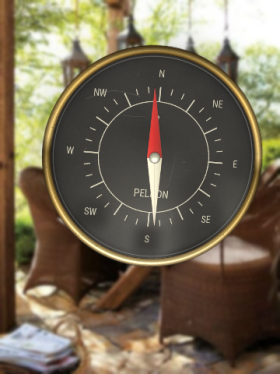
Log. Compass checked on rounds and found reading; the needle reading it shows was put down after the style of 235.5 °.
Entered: 355 °
